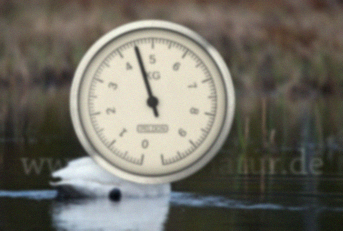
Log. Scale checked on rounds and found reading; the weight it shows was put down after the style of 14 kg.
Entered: 4.5 kg
